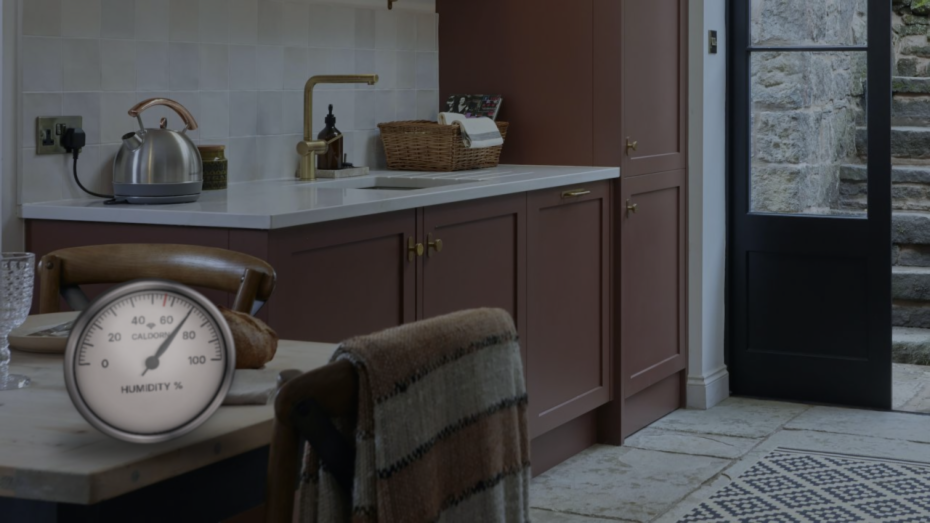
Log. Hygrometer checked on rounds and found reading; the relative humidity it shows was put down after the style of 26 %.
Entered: 70 %
